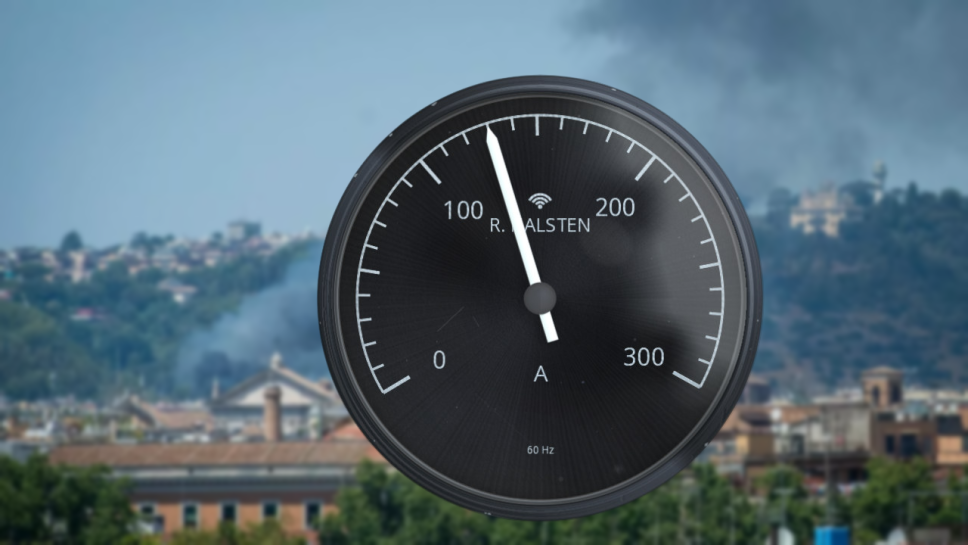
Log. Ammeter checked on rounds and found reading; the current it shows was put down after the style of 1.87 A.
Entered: 130 A
